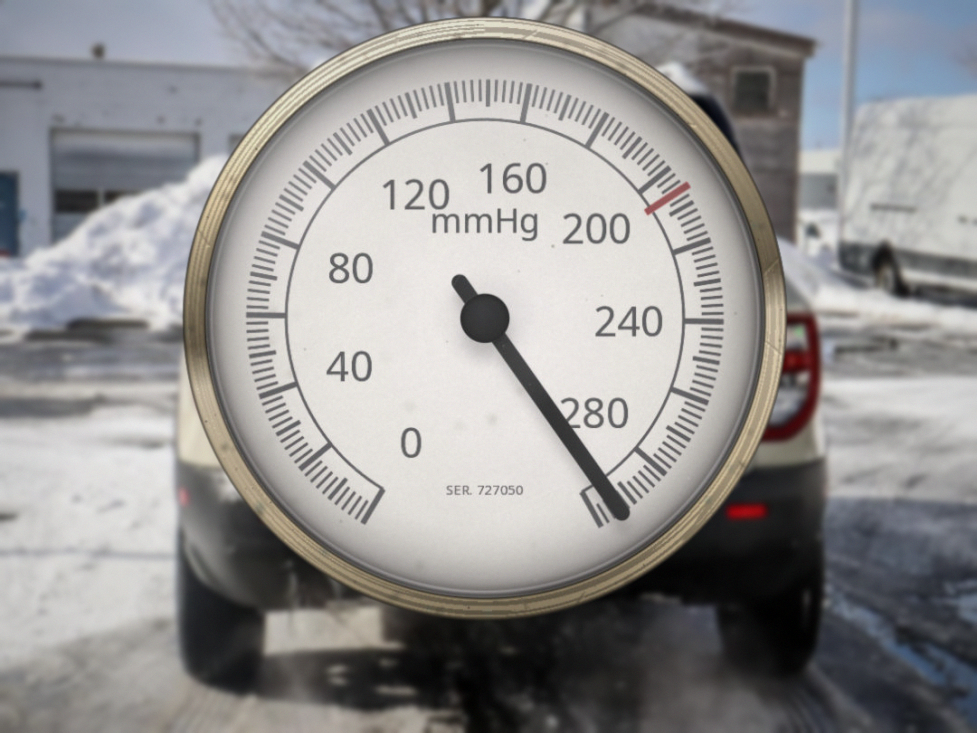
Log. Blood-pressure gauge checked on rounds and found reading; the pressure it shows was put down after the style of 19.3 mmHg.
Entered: 294 mmHg
